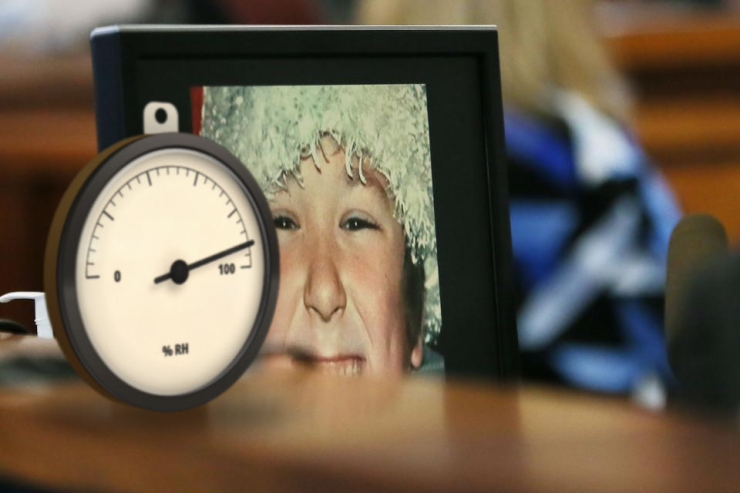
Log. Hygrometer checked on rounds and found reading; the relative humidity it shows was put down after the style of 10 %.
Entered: 92 %
